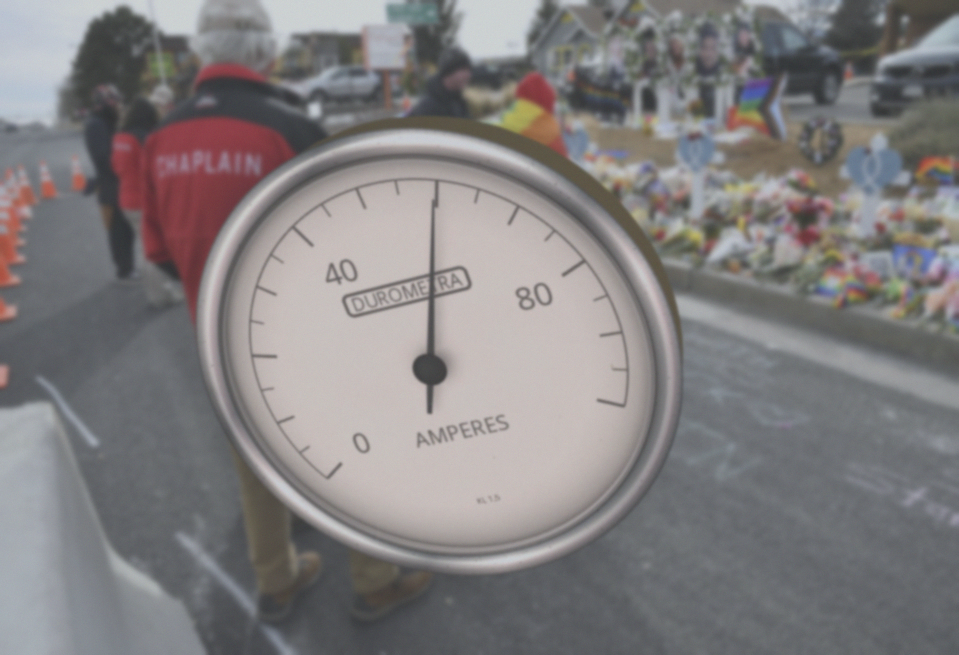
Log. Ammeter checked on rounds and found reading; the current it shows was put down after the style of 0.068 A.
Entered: 60 A
